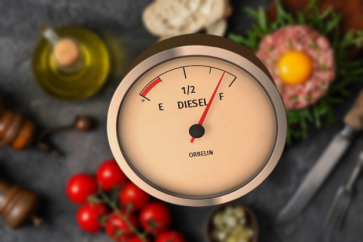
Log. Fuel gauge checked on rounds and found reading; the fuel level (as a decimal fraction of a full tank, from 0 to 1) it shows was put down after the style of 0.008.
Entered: 0.875
